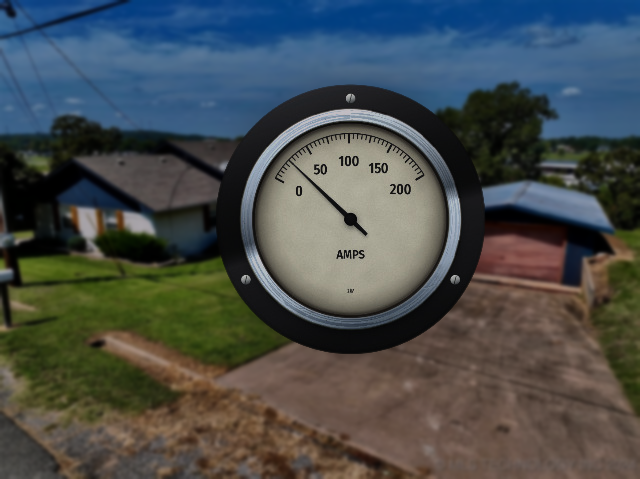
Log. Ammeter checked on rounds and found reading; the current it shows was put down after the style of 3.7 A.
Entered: 25 A
